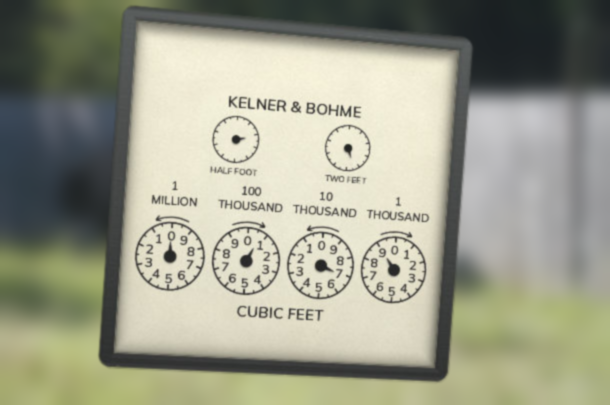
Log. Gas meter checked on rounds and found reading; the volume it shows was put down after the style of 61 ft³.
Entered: 6900 ft³
